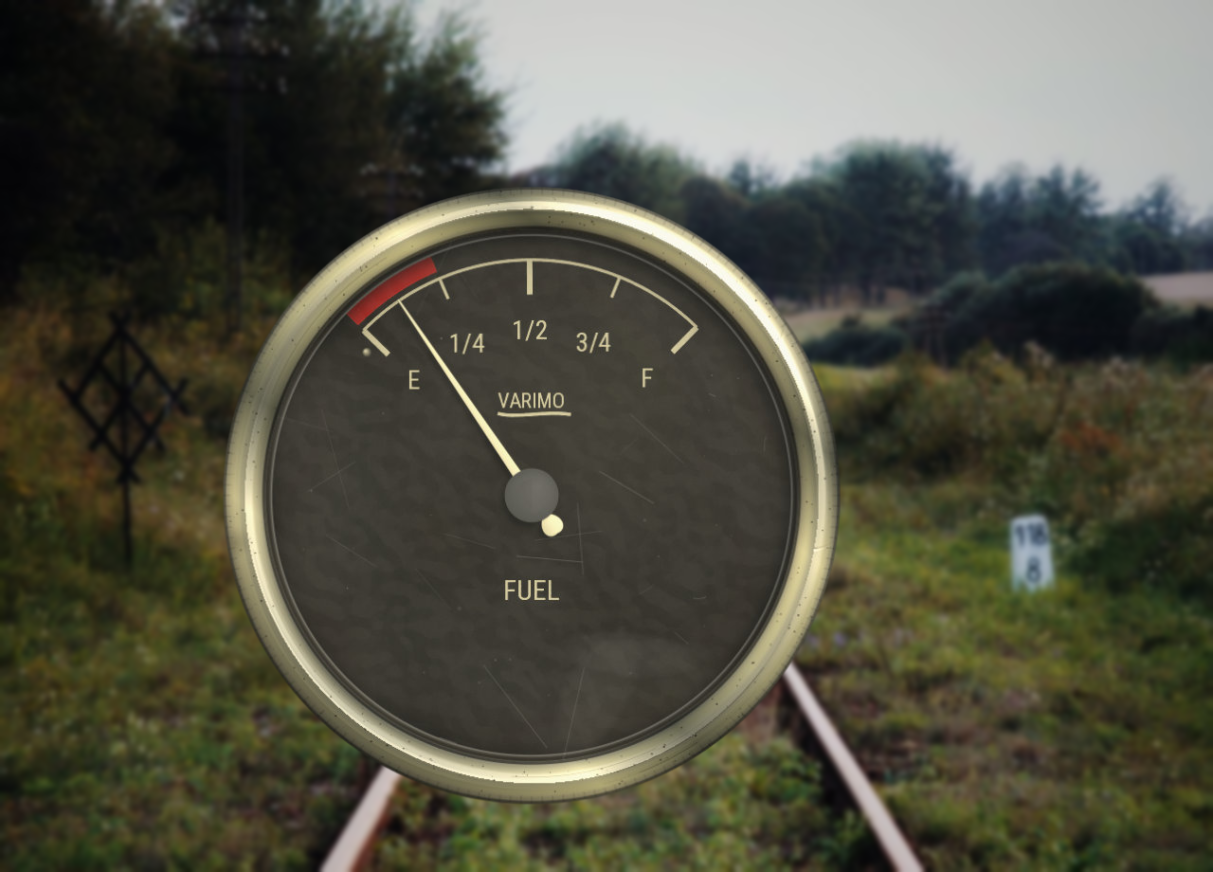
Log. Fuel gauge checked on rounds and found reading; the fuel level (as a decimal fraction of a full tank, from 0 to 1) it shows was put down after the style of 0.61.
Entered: 0.125
